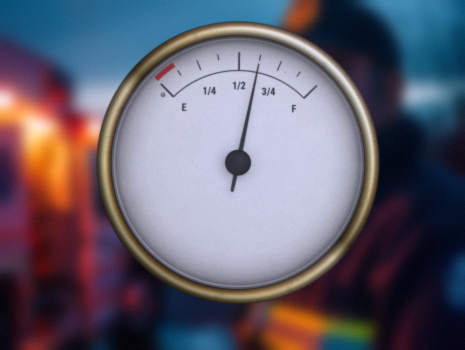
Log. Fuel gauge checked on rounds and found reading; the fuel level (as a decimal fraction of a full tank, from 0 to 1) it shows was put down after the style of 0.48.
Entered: 0.625
